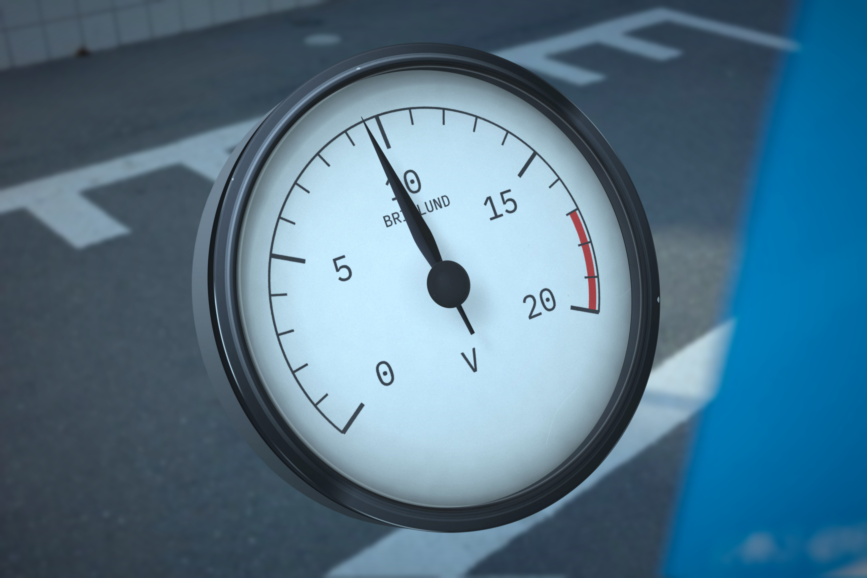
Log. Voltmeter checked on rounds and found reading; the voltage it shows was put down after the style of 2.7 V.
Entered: 9.5 V
